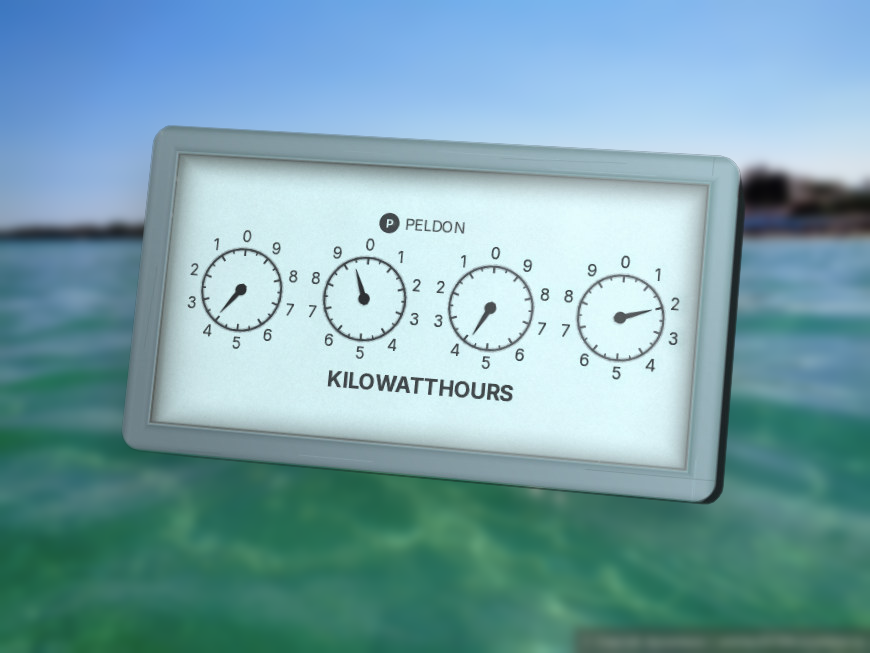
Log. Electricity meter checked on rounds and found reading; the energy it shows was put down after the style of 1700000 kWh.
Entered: 3942 kWh
